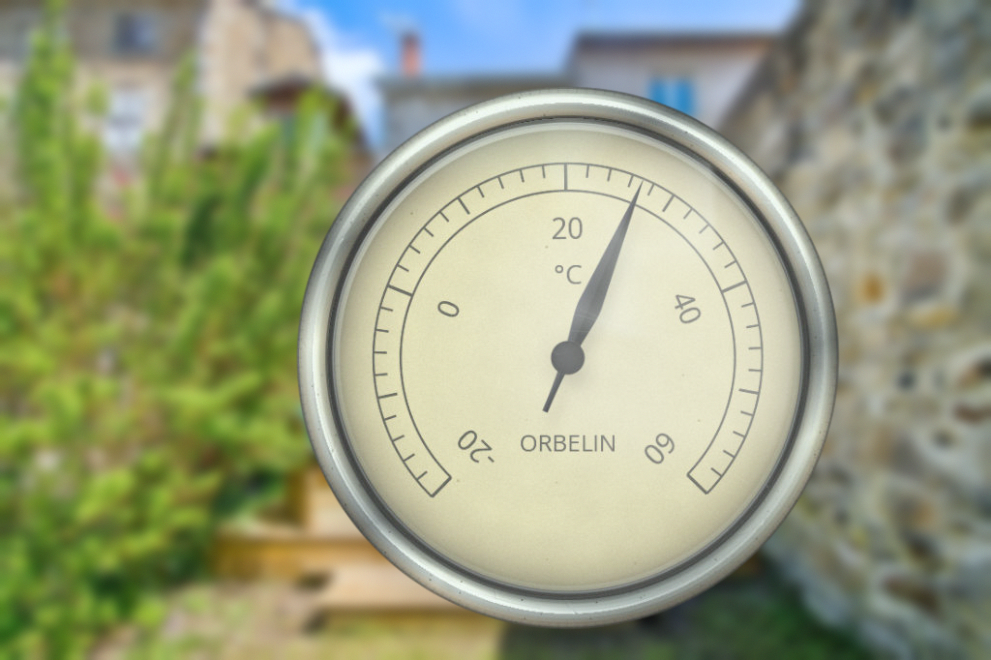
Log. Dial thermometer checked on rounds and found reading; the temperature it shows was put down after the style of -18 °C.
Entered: 27 °C
